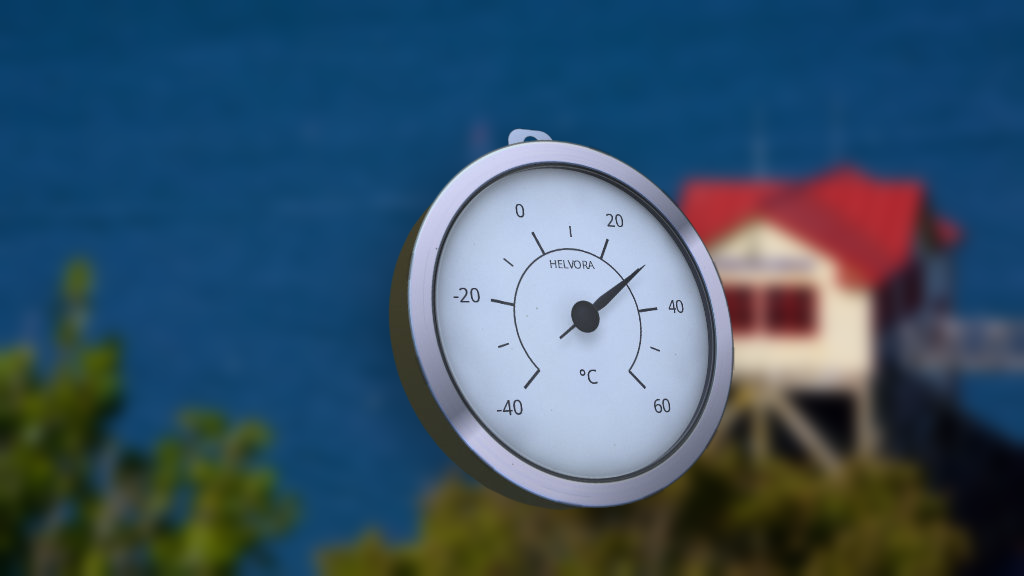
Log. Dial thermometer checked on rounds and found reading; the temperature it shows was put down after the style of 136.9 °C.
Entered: 30 °C
